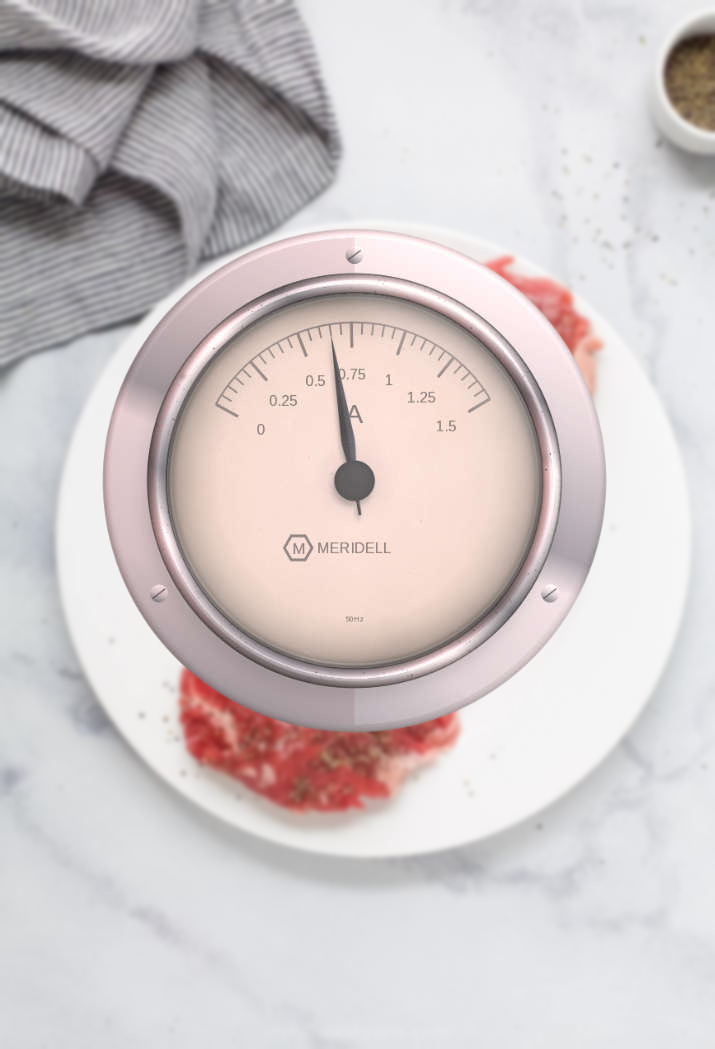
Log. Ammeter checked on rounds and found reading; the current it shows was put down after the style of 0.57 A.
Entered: 0.65 A
